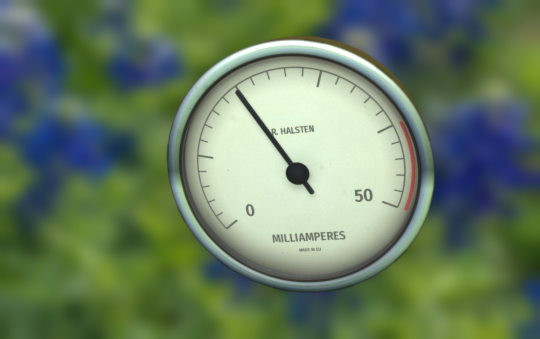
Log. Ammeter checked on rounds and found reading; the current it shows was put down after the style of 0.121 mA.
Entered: 20 mA
